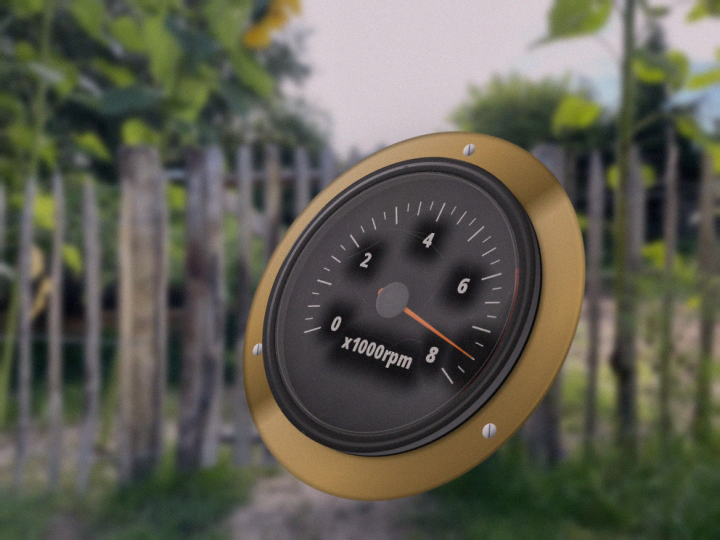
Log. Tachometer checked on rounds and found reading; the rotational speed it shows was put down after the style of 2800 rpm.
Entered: 7500 rpm
